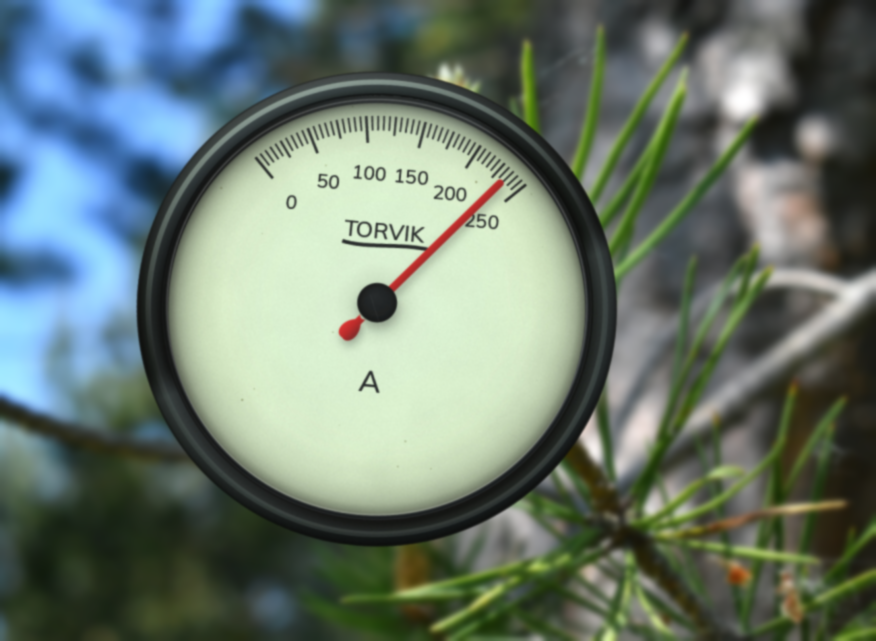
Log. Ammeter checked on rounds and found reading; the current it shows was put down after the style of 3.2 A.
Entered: 235 A
